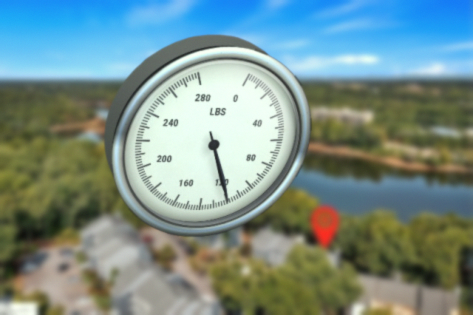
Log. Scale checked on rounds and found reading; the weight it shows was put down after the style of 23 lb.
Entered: 120 lb
